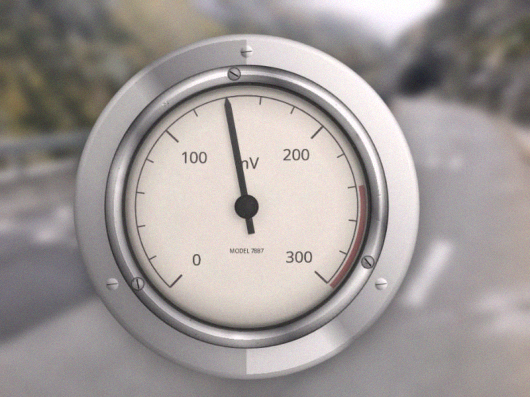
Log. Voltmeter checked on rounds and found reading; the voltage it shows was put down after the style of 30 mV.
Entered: 140 mV
